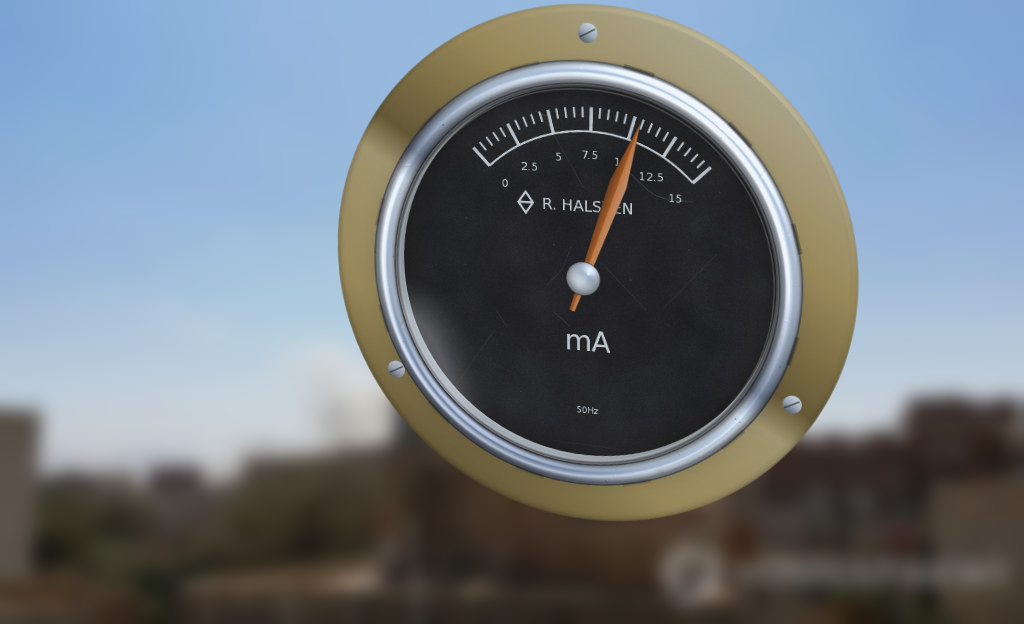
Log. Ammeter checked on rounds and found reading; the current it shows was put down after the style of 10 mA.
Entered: 10.5 mA
